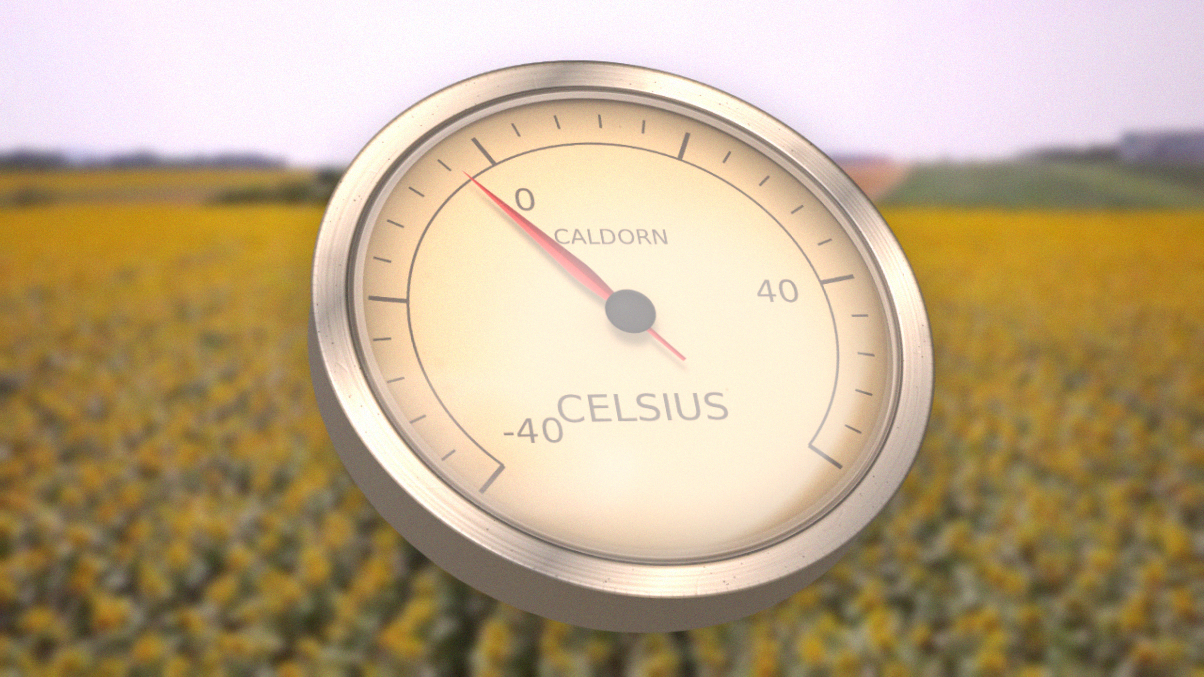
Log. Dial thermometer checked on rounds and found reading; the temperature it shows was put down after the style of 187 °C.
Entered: -4 °C
